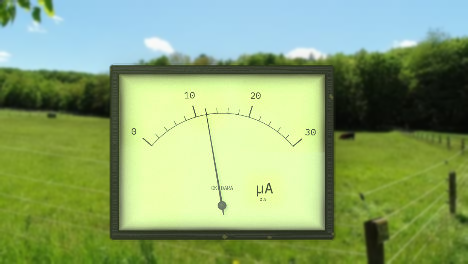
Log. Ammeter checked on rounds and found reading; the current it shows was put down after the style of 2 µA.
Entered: 12 µA
